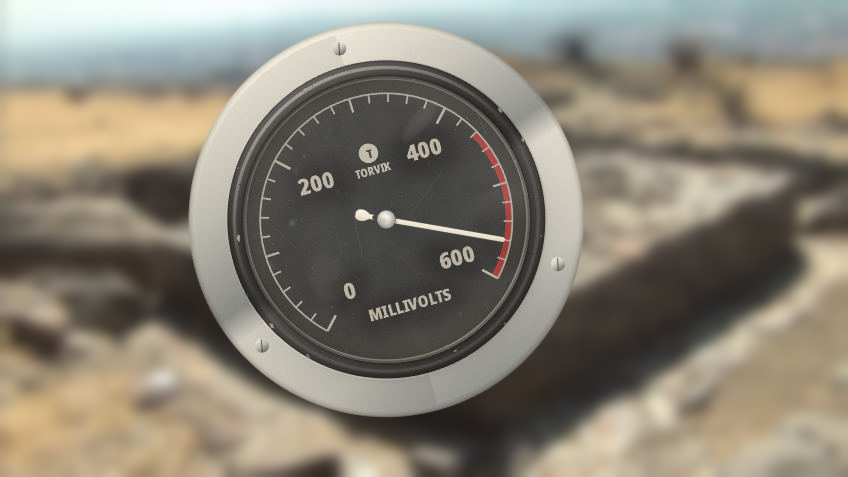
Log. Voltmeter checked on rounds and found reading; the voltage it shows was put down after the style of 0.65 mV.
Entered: 560 mV
